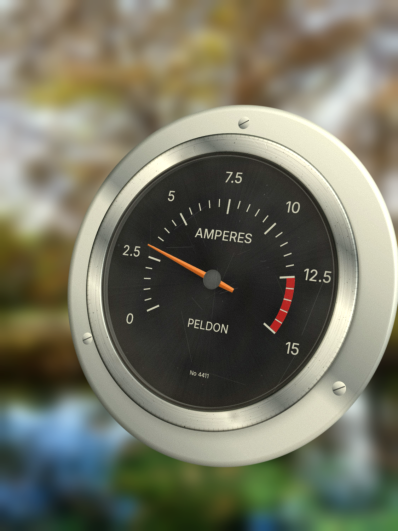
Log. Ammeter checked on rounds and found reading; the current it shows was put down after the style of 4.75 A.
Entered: 3 A
